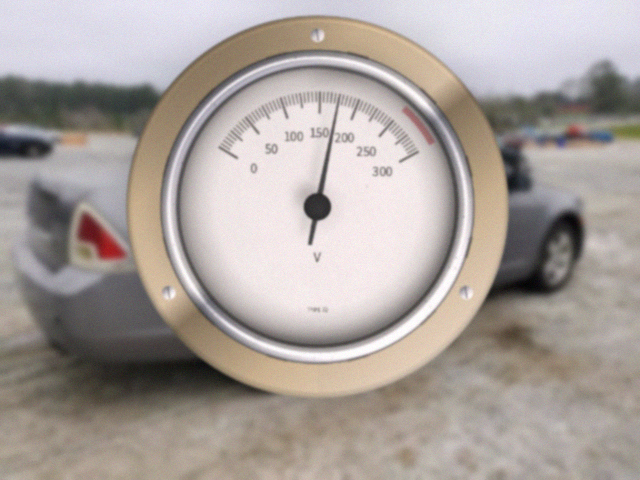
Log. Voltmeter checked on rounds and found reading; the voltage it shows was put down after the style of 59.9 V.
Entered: 175 V
